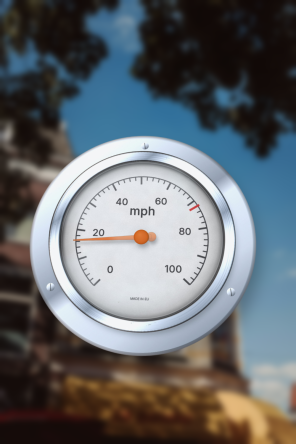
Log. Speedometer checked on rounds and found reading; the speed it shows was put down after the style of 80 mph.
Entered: 16 mph
